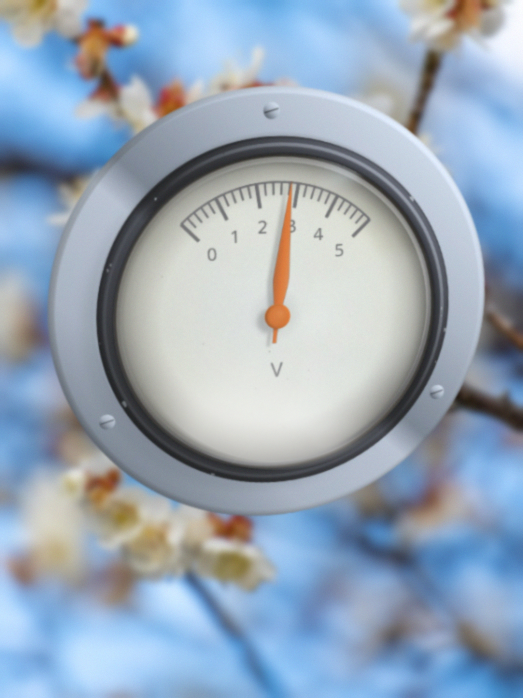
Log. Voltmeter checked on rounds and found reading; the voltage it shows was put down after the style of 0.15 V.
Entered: 2.8 V
